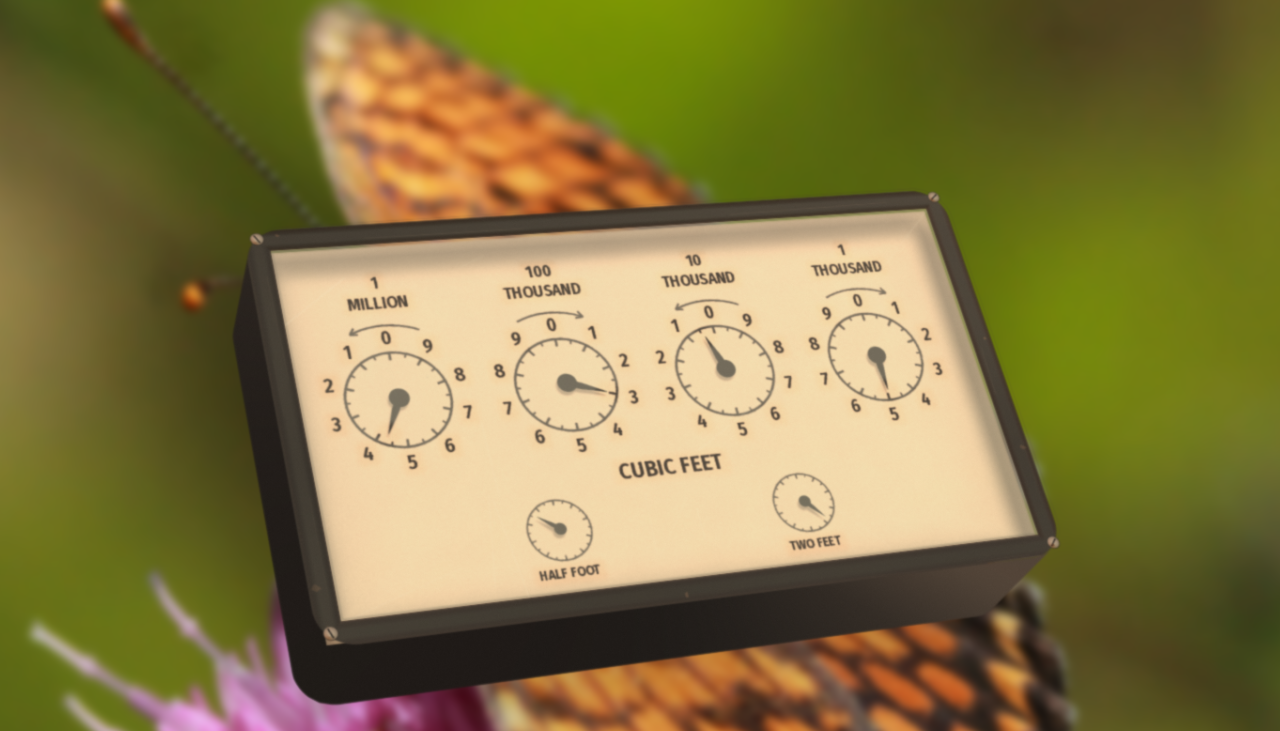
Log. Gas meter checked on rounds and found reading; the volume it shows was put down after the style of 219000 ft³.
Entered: 430500 ft³
